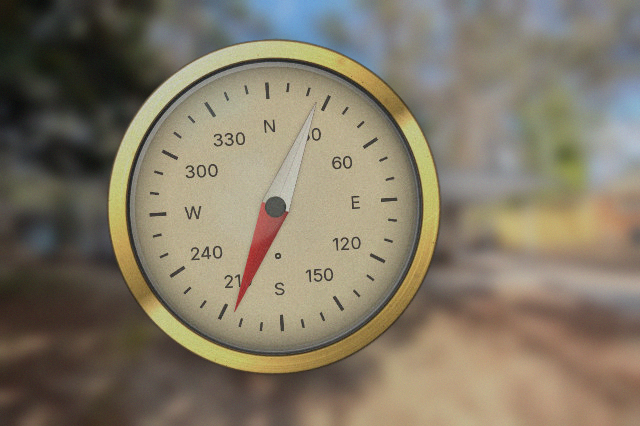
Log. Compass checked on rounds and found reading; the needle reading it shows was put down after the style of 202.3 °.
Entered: 205 °
